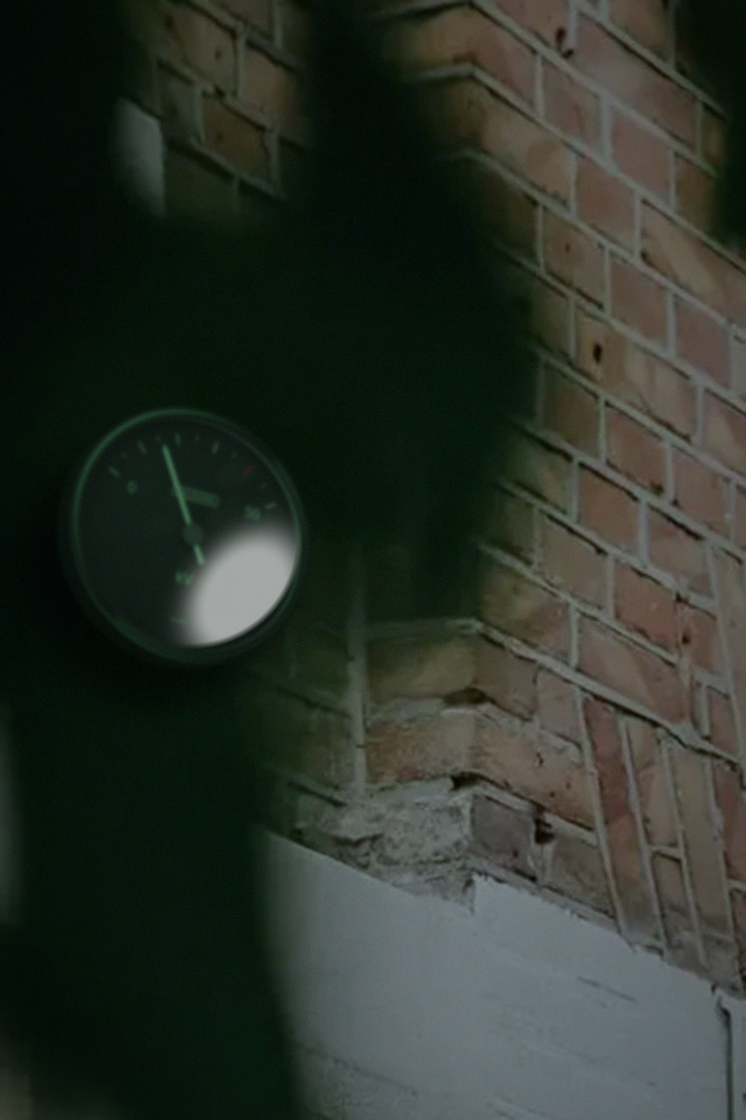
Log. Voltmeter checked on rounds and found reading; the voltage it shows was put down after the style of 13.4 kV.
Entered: 15 kV
